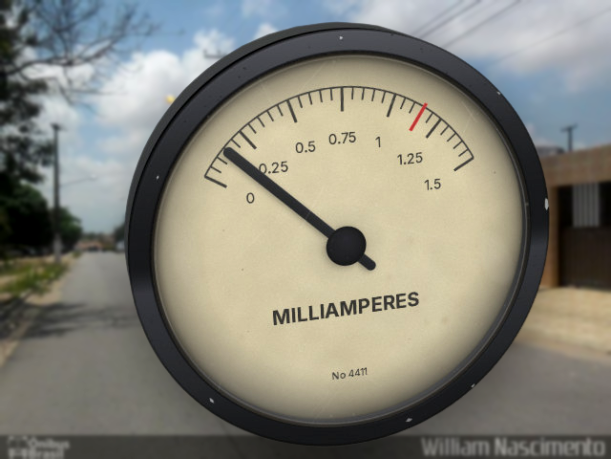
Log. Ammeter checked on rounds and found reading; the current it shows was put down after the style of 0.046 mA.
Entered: 0.15 mA
